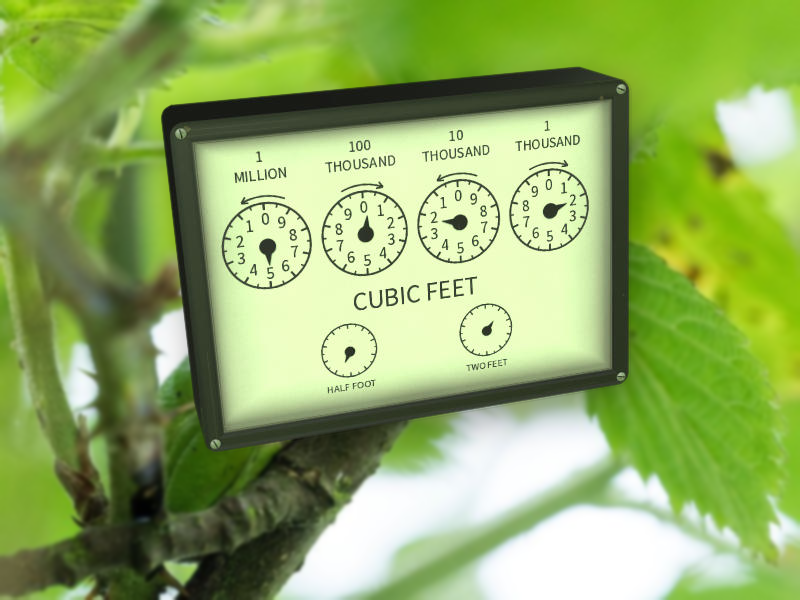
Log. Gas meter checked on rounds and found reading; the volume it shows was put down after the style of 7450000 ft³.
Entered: 502200 ft³
